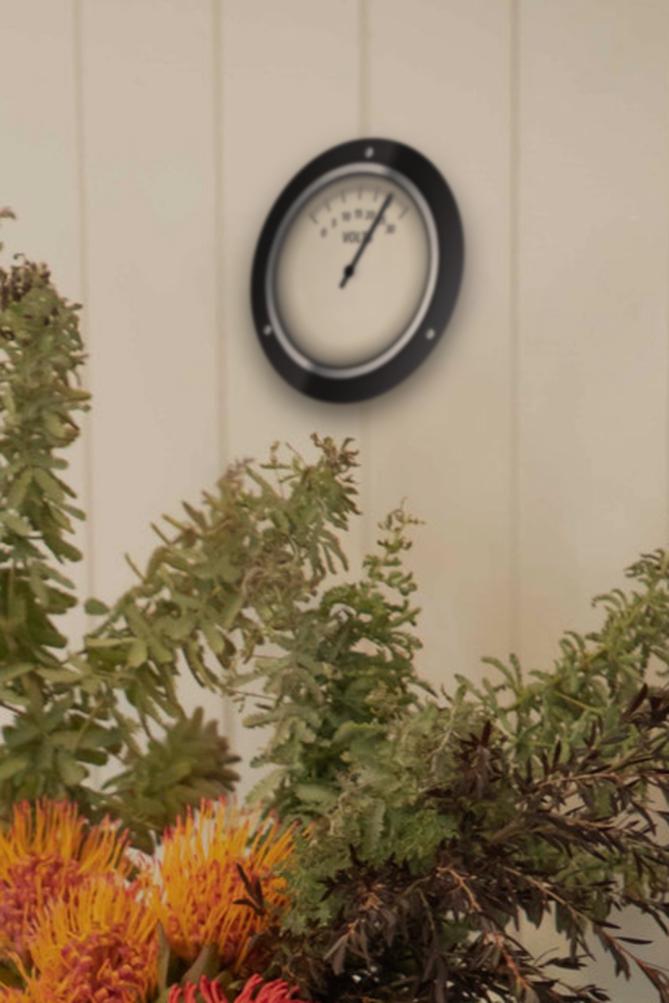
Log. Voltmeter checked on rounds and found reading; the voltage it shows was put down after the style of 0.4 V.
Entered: 25 V
